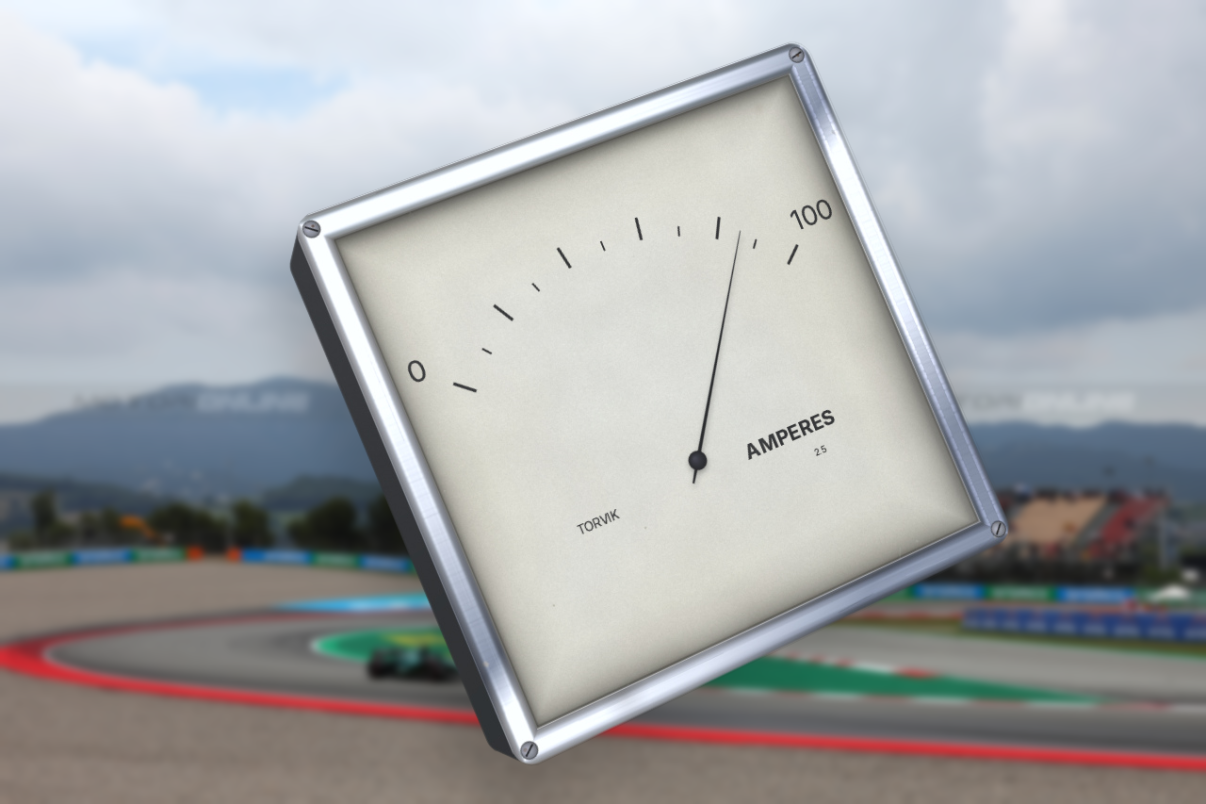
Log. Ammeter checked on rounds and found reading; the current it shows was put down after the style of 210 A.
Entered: 85 A
